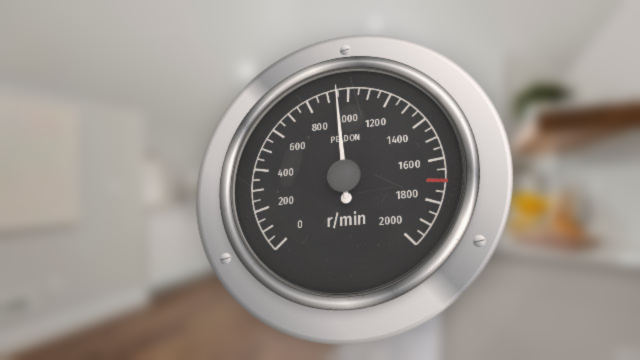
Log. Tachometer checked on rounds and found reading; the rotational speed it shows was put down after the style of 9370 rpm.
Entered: 950 rpm
